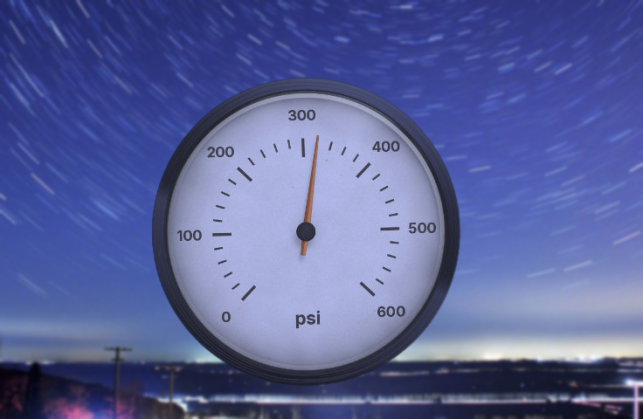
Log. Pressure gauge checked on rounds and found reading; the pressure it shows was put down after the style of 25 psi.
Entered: 320 psi
